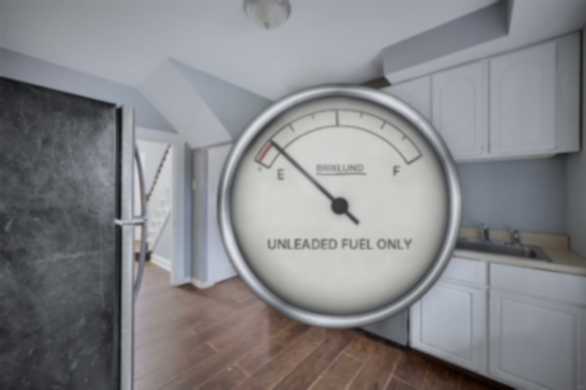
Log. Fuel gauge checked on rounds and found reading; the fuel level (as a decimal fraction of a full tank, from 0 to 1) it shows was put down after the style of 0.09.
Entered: 0.125
